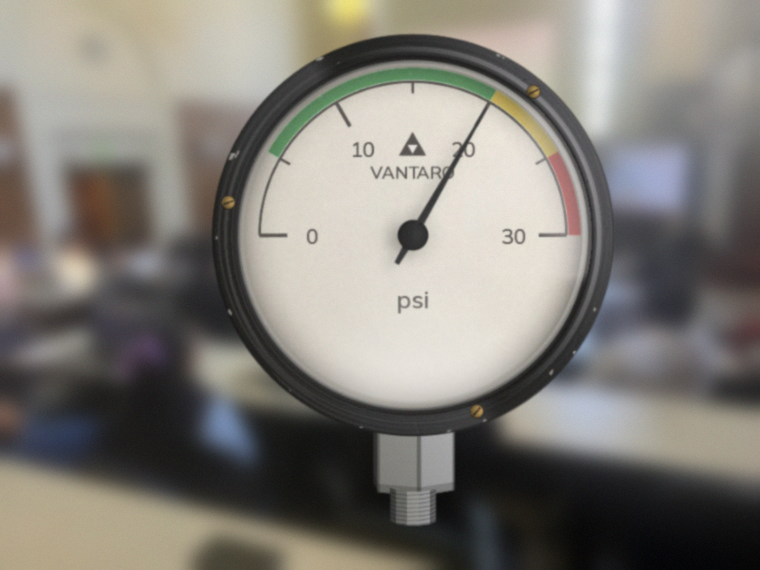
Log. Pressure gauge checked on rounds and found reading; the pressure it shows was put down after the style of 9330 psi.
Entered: 20 psi
